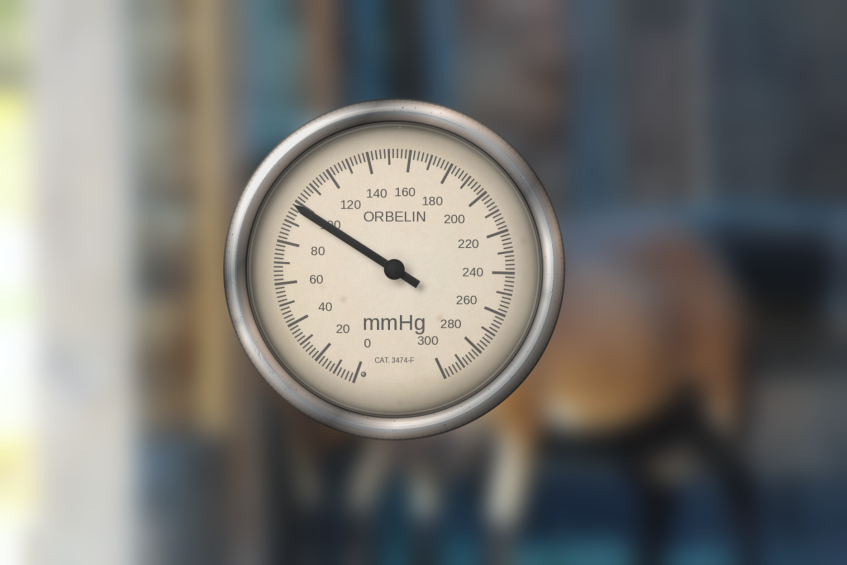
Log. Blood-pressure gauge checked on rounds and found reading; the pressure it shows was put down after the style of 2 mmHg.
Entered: 98 mmHg
